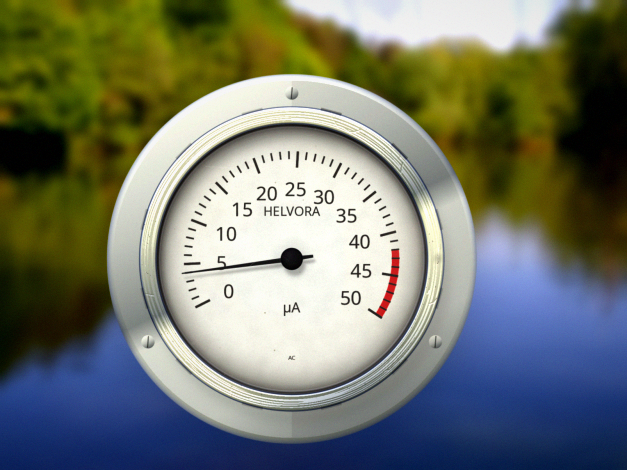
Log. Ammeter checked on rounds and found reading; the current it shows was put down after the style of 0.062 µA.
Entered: 4 µA
